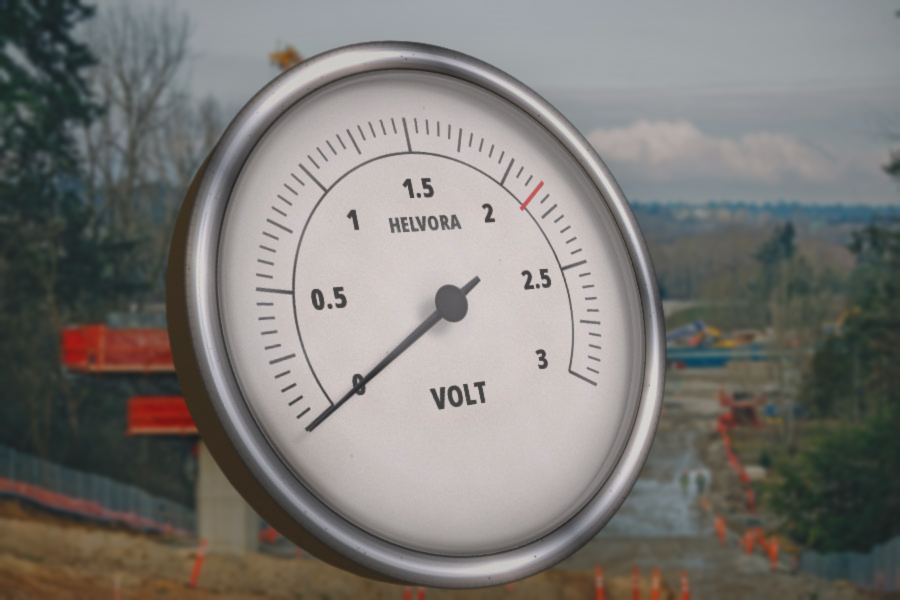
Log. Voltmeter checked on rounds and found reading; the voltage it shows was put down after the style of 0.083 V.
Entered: 0 V
